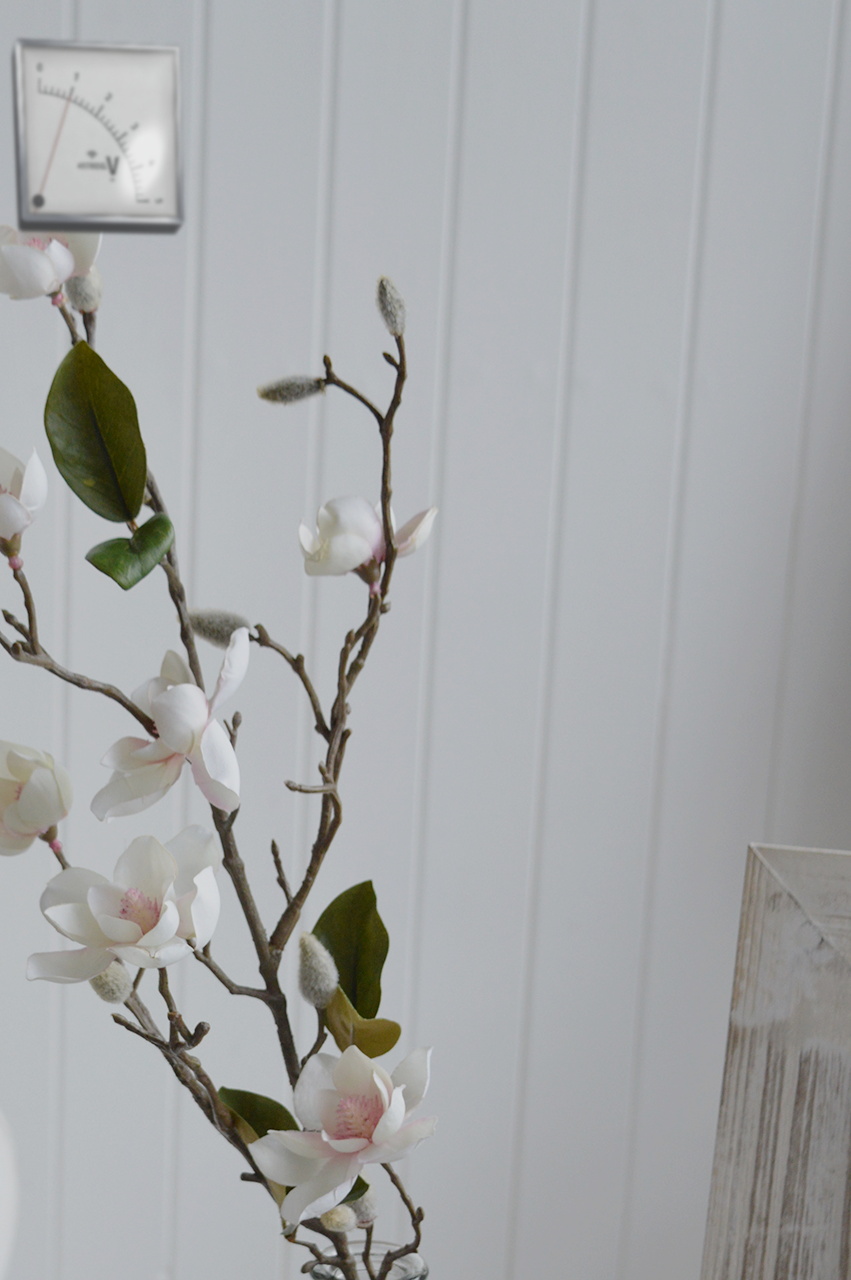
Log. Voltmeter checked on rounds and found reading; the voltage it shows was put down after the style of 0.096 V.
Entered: 1 V
